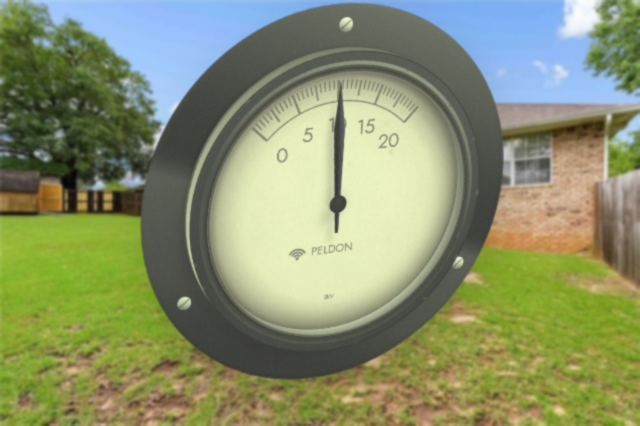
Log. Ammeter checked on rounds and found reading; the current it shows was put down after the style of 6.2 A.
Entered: 10 A
